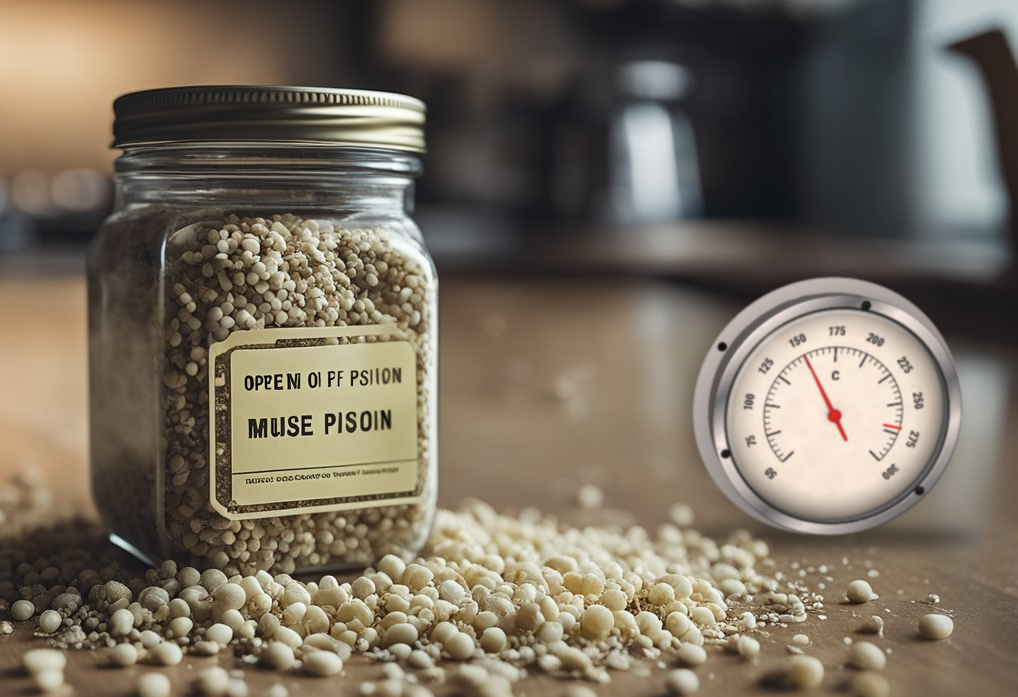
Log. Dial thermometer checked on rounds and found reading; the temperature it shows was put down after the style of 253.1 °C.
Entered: 150 °C
